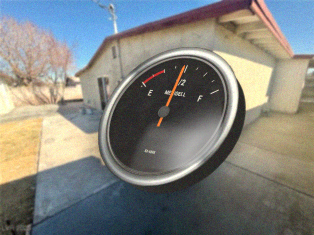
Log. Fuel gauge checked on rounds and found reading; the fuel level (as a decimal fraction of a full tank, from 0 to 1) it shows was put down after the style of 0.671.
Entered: 0.5
